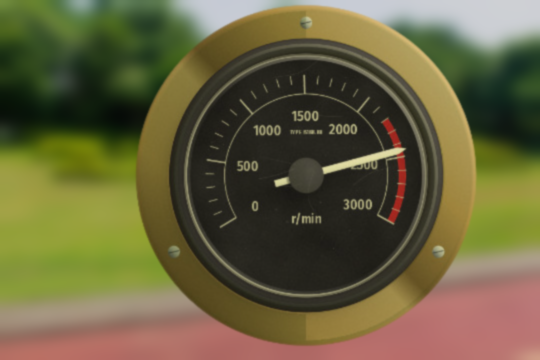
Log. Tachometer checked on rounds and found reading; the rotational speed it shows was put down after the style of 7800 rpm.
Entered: 2450 rpm
